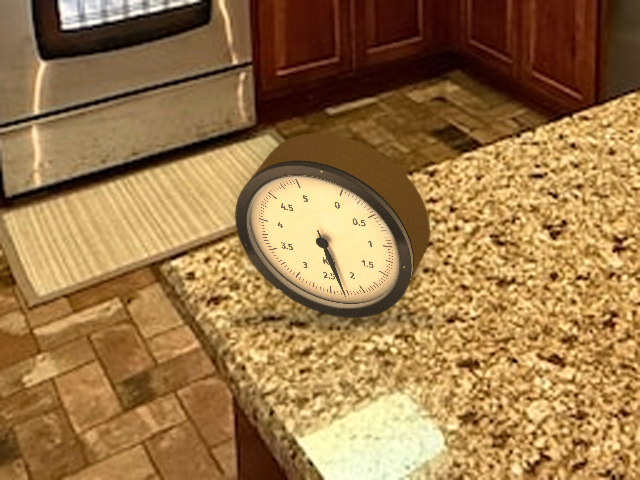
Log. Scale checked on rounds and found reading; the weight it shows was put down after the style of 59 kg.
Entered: 2.25 kg
